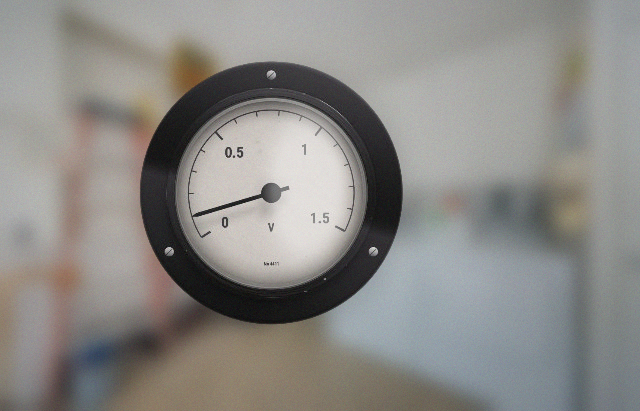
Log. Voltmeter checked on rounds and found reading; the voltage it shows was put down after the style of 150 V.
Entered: 0.1 V
